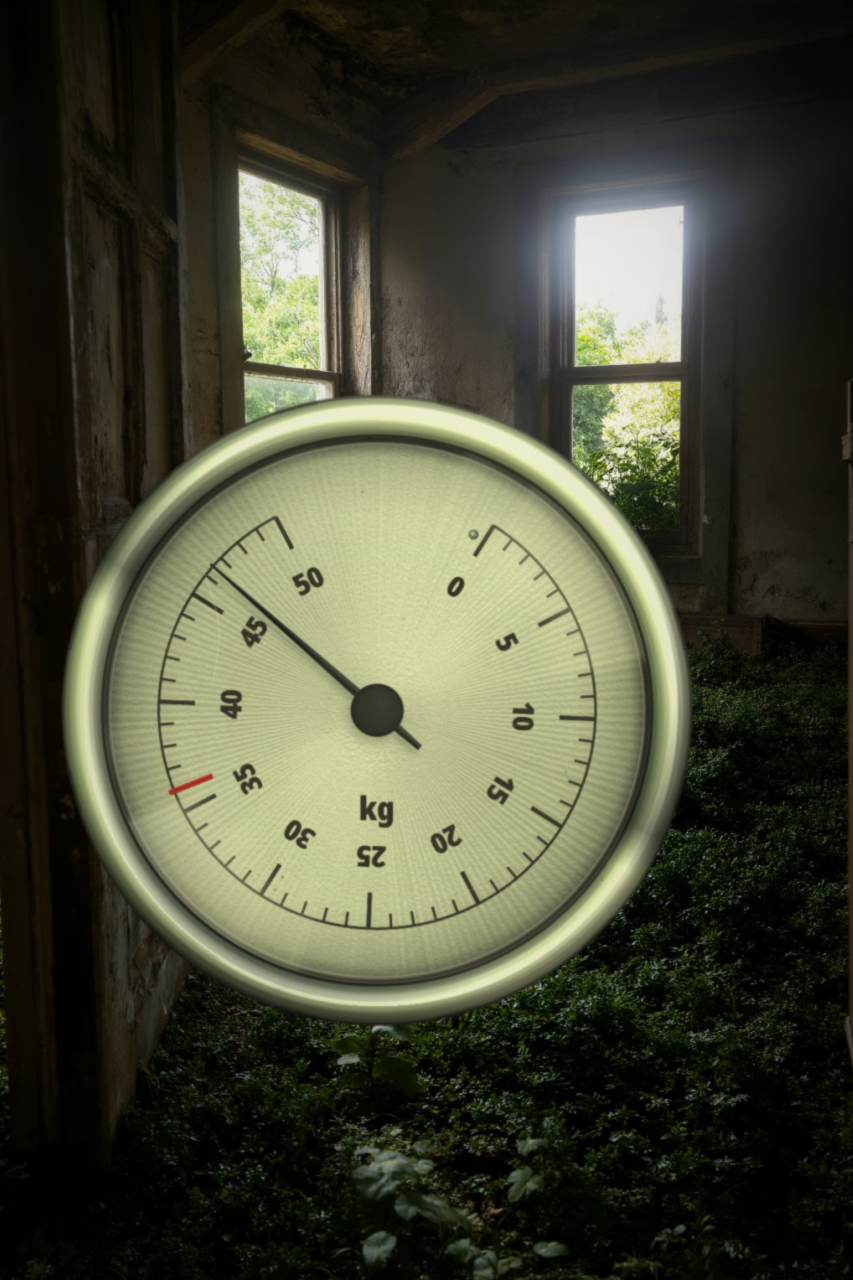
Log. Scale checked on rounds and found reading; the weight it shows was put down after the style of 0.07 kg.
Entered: 46.5 kg
